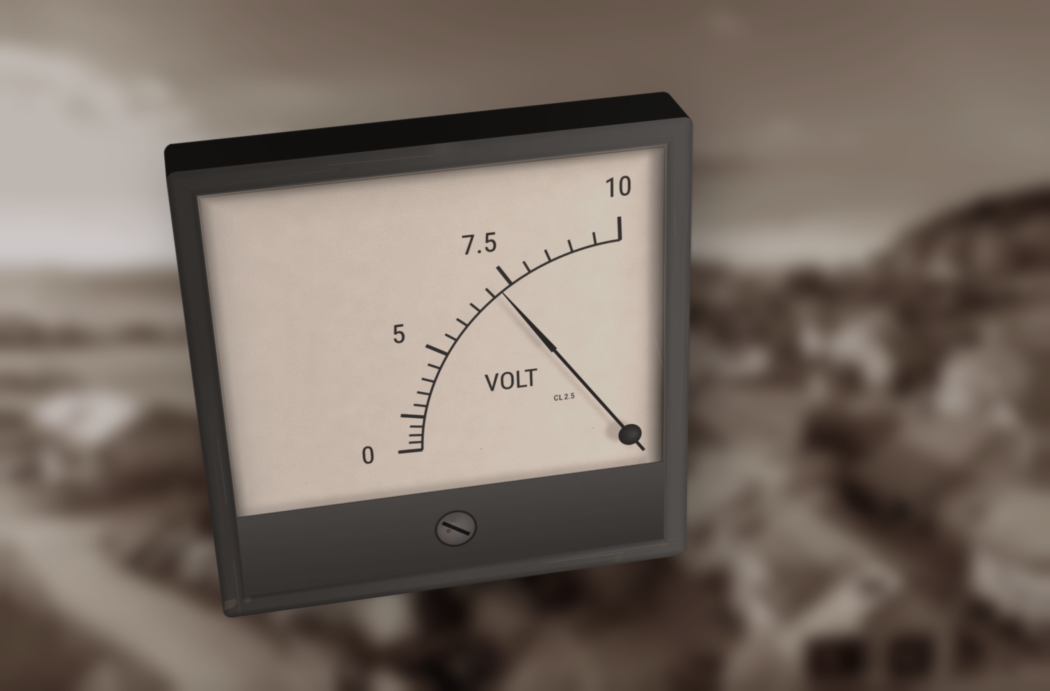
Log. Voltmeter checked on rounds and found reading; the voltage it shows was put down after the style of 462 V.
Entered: 7.25 V
